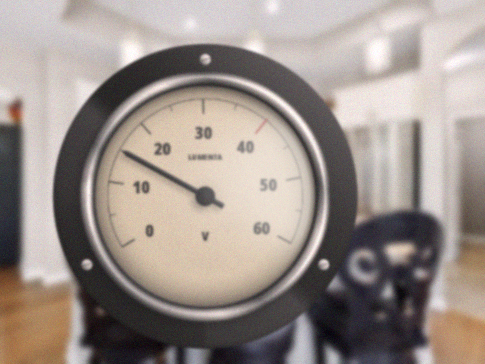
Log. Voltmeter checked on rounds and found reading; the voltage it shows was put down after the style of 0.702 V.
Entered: 15 V
